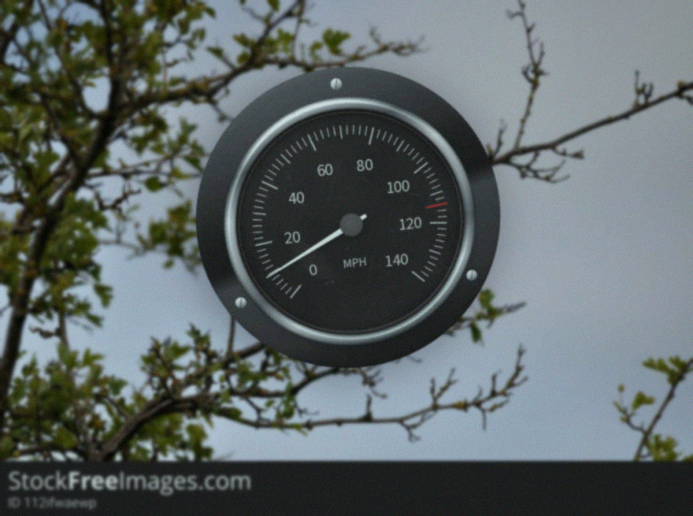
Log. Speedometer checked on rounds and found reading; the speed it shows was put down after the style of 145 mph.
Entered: 10 mph
